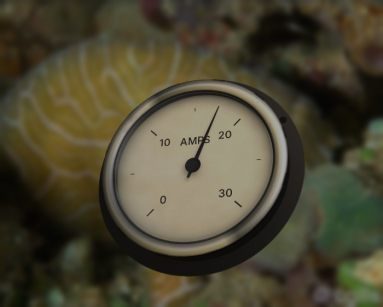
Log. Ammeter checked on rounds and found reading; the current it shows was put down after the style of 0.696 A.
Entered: 17.5 A
